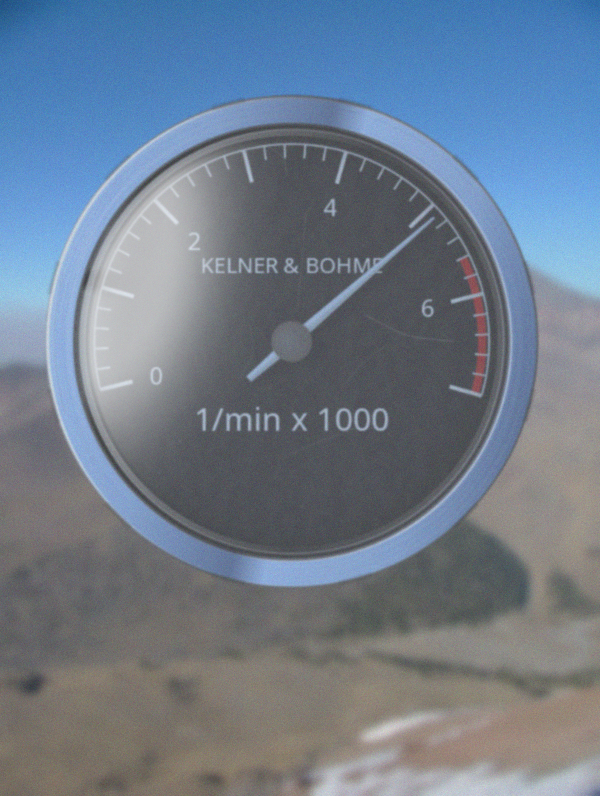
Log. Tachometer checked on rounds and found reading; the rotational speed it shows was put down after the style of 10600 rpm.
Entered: 5100 rpm
